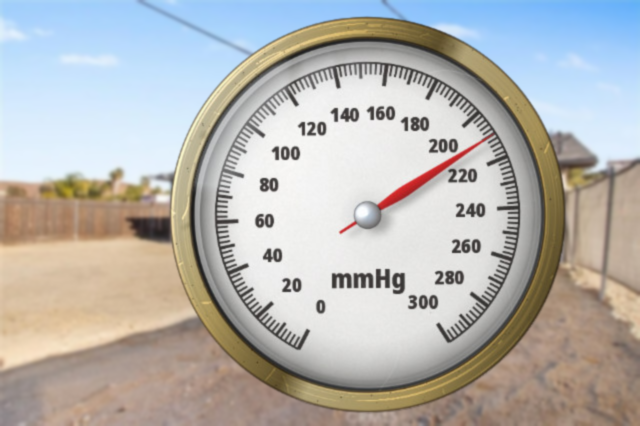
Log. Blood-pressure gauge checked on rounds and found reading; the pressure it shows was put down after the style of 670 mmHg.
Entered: 210 mmHg
